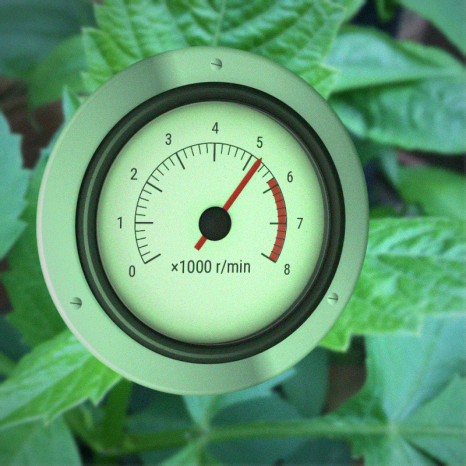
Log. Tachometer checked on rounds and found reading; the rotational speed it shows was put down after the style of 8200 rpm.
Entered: 5200 rpm
